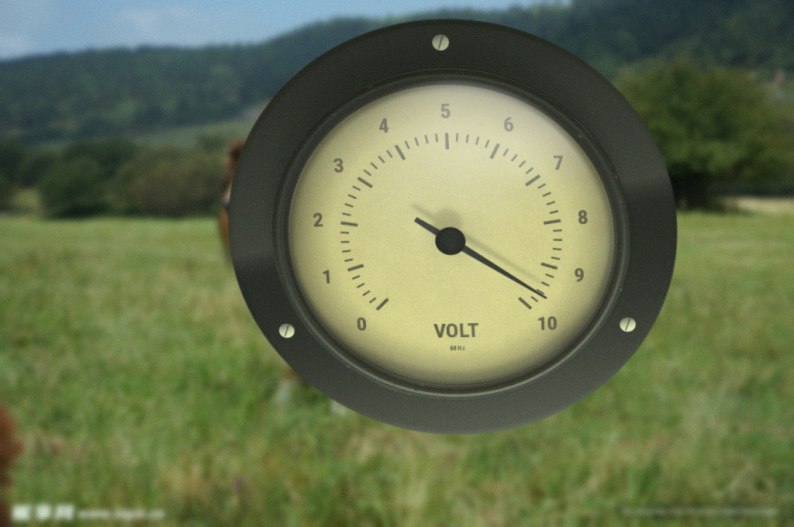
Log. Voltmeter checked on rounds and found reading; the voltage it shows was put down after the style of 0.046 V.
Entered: 9.6 V
